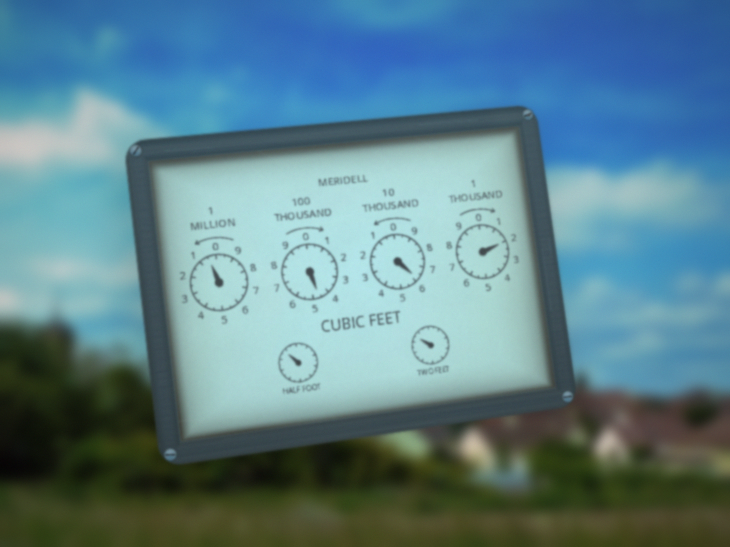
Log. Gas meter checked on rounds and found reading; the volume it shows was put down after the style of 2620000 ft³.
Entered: 46200 ft³
